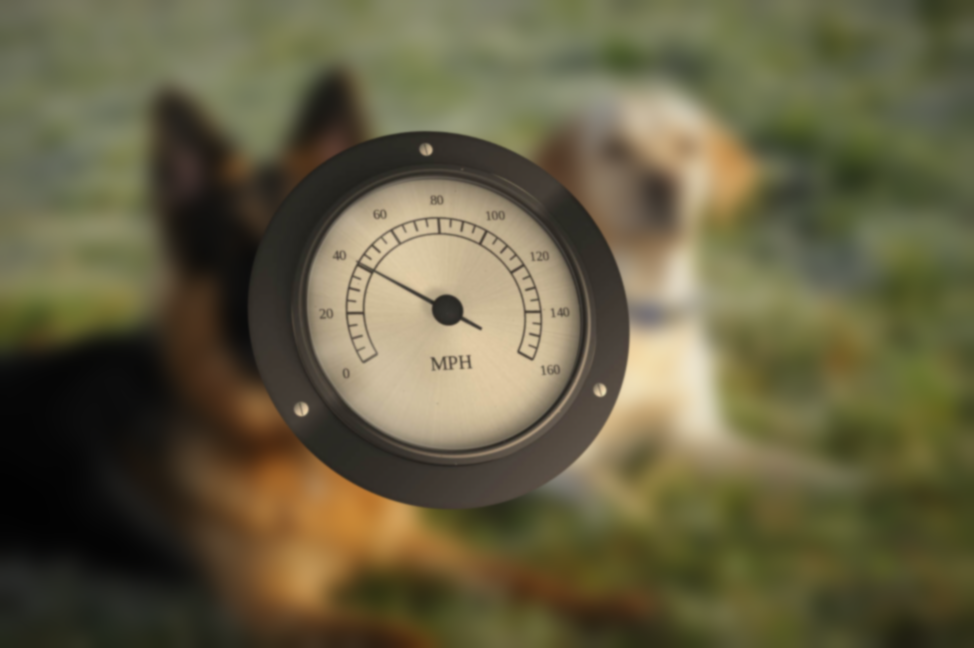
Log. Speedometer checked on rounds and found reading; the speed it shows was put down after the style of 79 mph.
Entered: 40 mph
